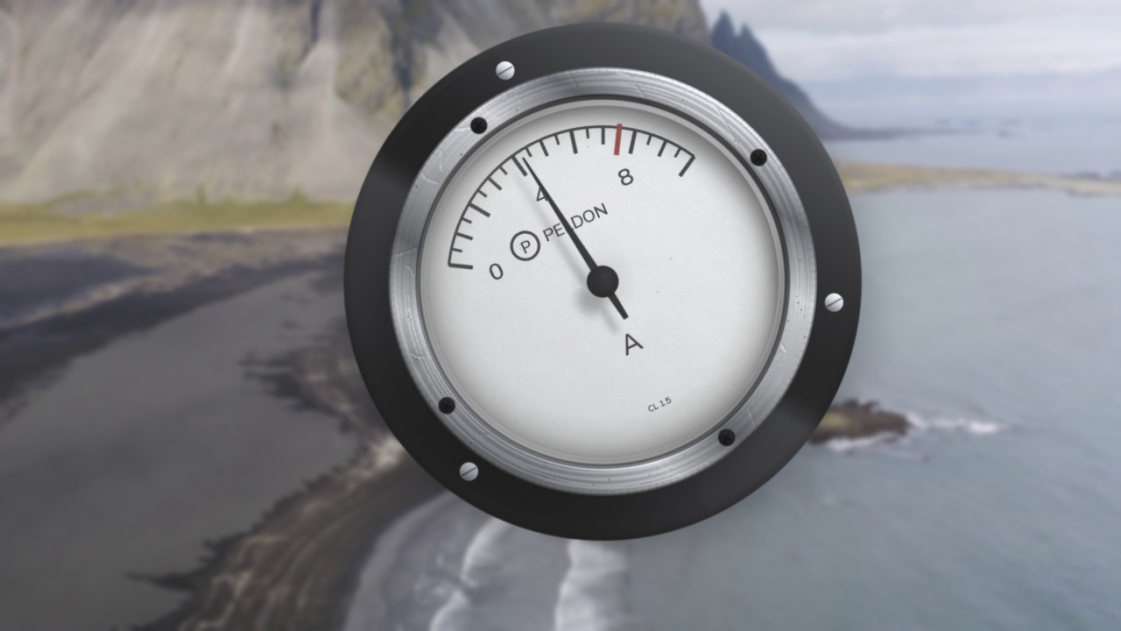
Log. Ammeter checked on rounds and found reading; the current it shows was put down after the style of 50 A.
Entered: 4.25 A
